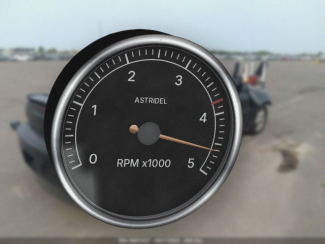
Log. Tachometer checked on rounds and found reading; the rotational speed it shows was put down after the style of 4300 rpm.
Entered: 4600 rpm
